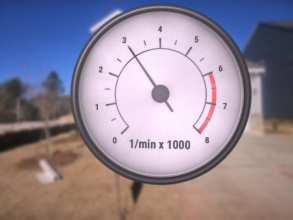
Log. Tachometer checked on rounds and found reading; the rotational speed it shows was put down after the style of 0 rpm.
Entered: 3000 rpm
